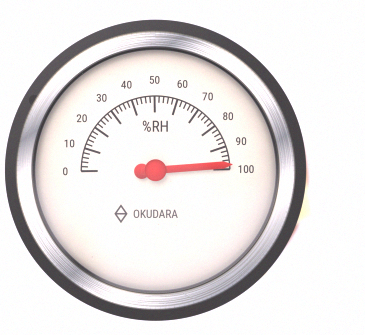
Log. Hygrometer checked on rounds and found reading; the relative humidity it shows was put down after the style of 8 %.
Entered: 98 %
